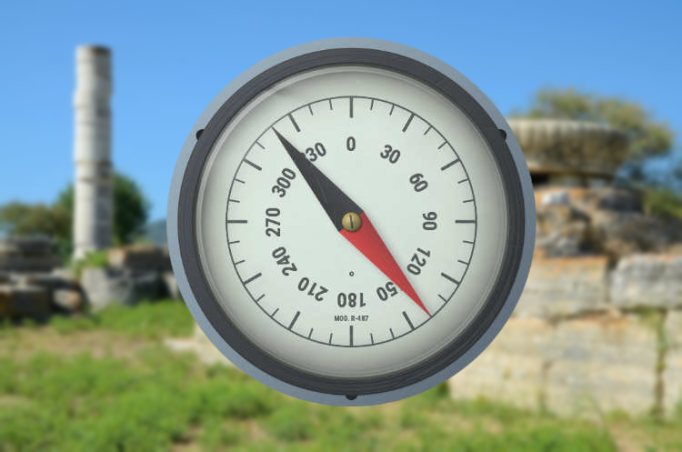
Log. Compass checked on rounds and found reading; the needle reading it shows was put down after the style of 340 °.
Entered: 140 °
